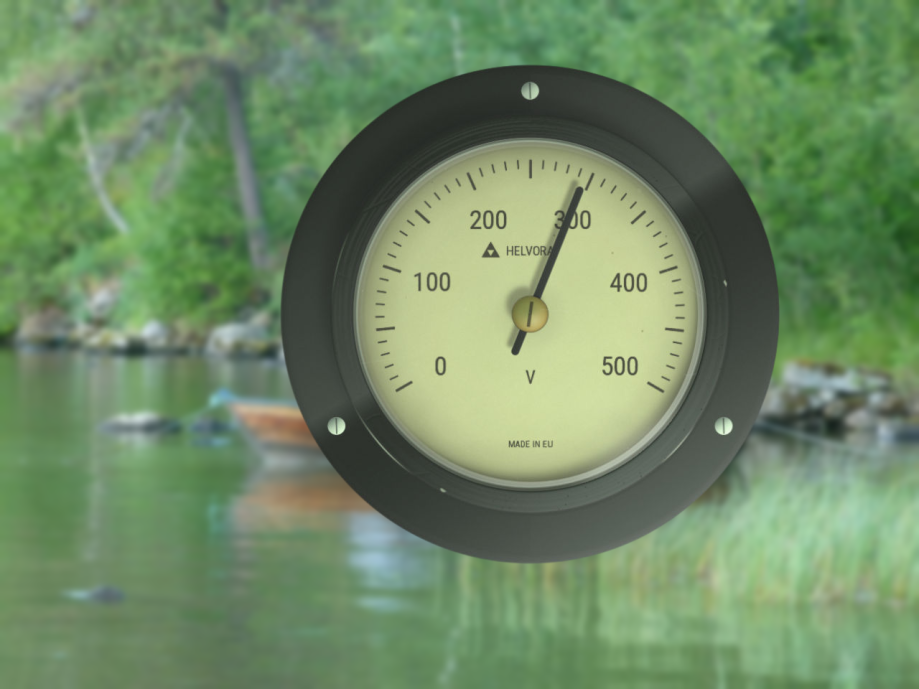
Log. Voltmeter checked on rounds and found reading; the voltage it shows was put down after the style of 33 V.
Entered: 295 V
